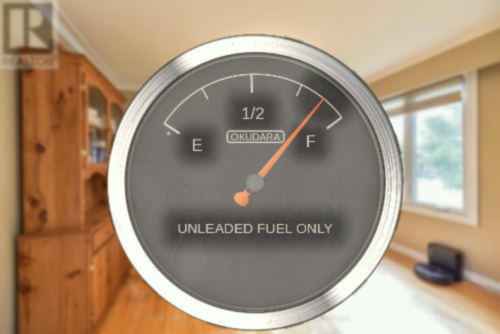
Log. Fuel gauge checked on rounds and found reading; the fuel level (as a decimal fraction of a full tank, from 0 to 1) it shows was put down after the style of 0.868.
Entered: 0.875
